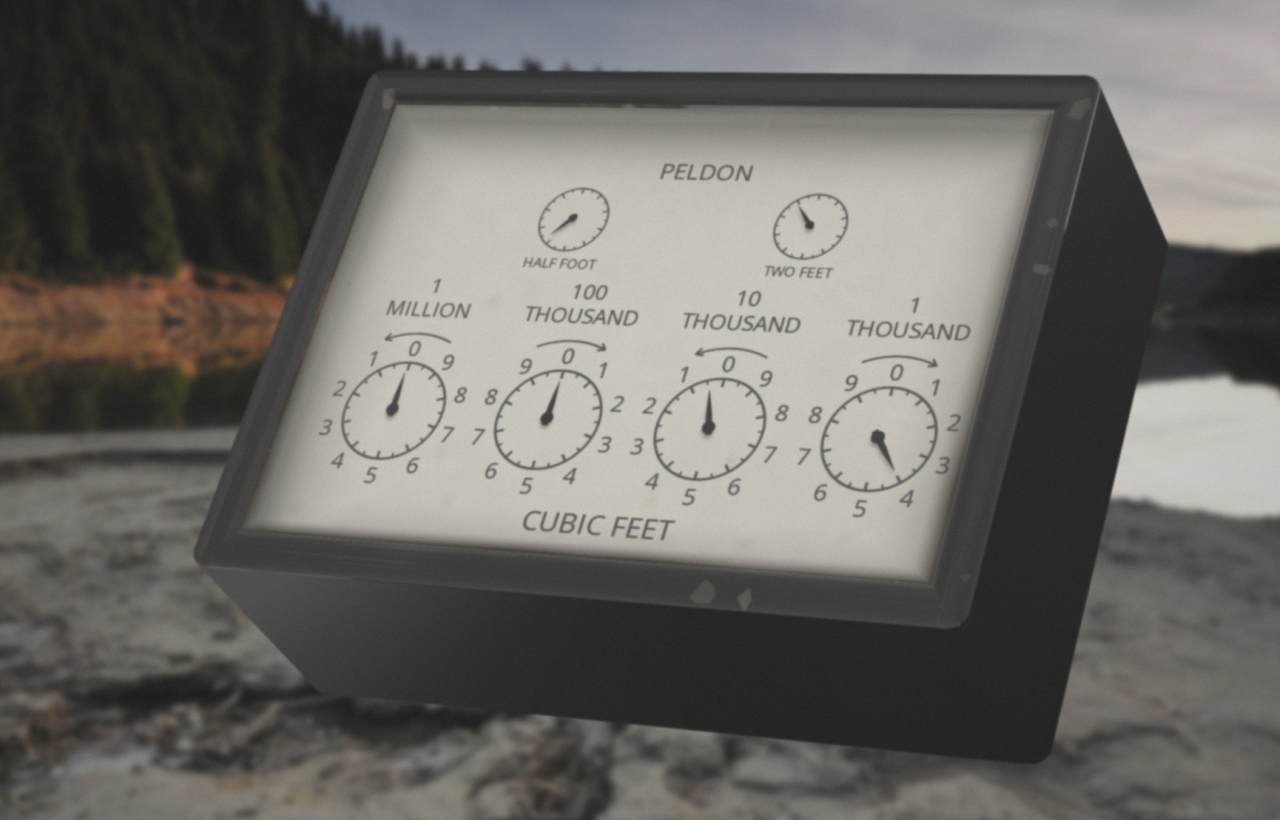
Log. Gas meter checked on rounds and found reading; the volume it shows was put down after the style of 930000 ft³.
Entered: 400 ft³
